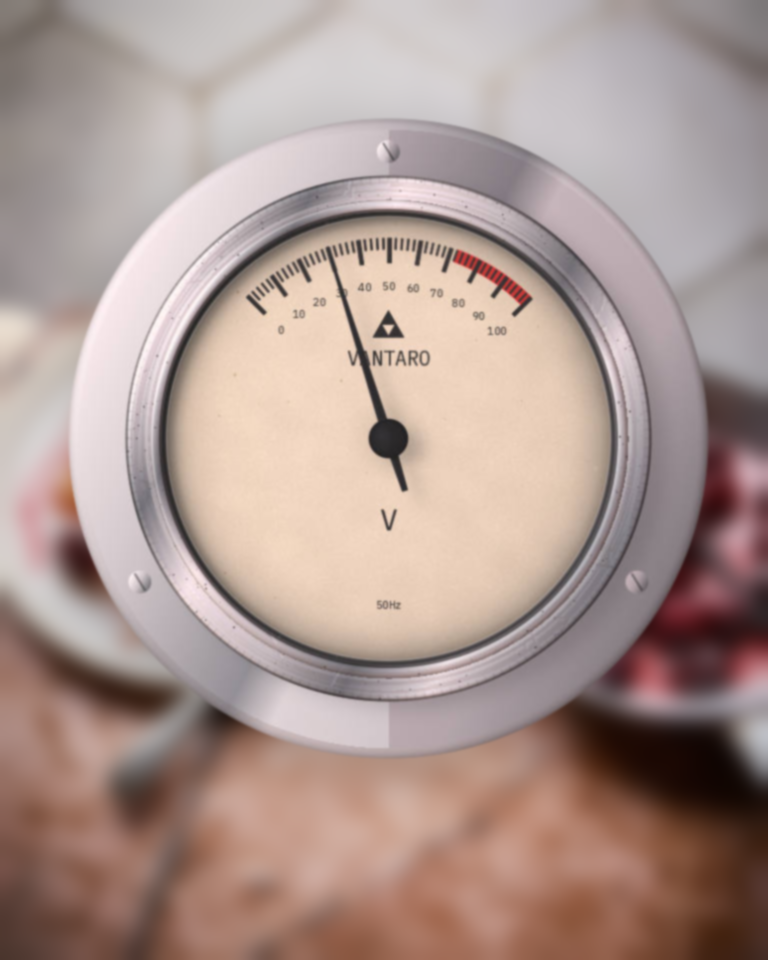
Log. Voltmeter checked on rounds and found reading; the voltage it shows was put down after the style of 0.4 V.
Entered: 30 V
